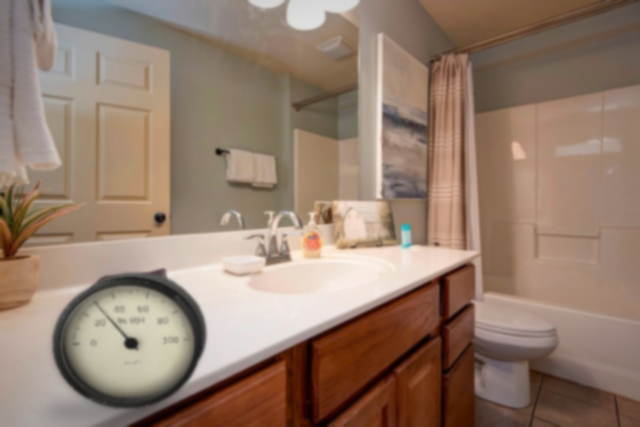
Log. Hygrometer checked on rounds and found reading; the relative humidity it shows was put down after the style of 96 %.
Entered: 30 %
